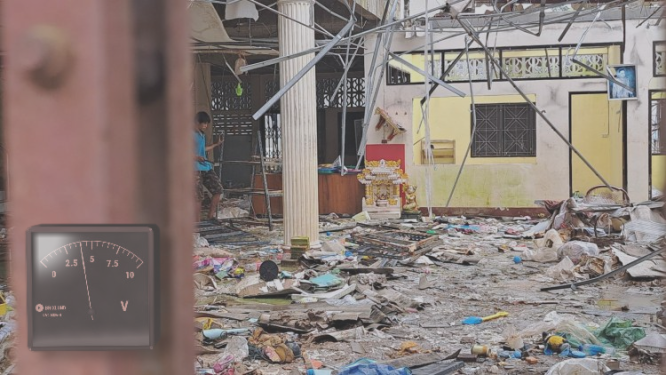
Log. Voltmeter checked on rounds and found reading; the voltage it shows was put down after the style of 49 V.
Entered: 4 V
